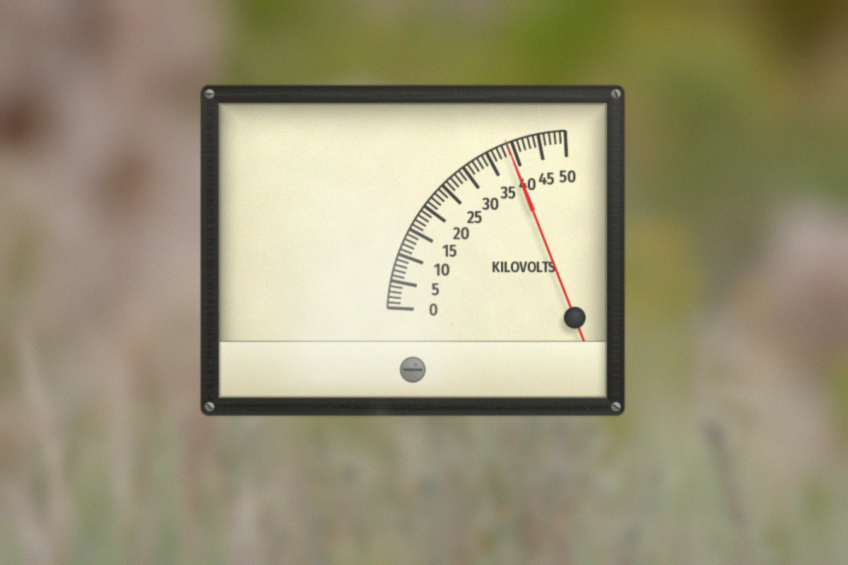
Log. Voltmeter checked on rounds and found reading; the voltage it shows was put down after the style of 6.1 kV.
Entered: 39 kV
